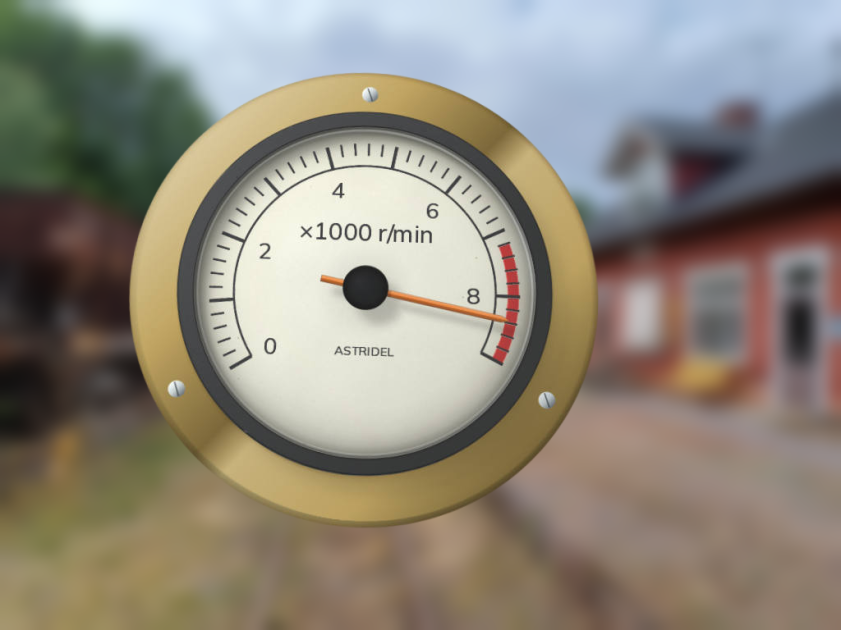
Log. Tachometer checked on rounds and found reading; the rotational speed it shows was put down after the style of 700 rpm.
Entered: 8400 rpm
